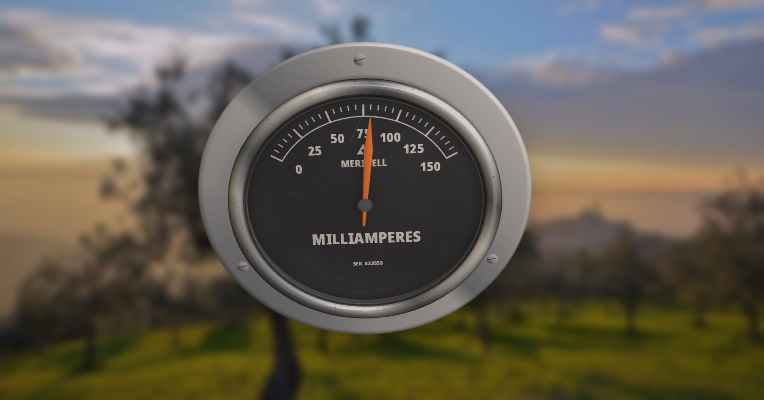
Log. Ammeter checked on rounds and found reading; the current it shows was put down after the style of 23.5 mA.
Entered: 80 mA
